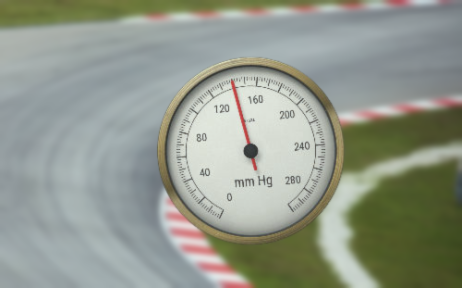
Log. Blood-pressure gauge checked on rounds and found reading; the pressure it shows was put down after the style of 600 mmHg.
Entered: 140 mmHg
